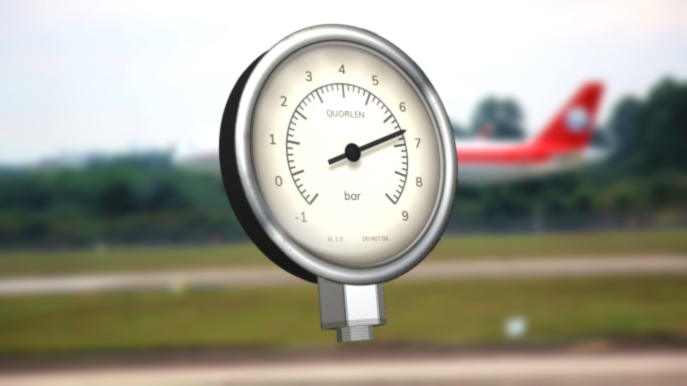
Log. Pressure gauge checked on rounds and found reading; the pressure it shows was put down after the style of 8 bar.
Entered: 6.6 bar
